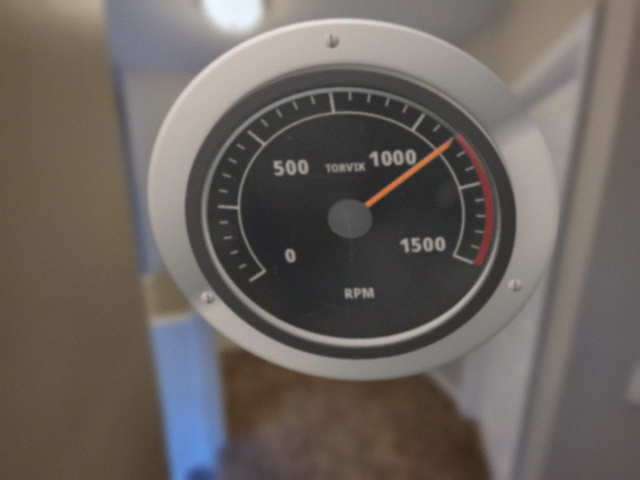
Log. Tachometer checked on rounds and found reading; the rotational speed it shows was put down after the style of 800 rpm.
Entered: 1100 rpm
